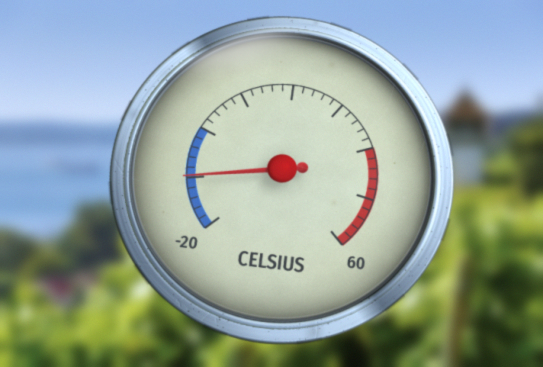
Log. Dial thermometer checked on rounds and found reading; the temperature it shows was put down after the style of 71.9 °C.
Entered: -10 °C
